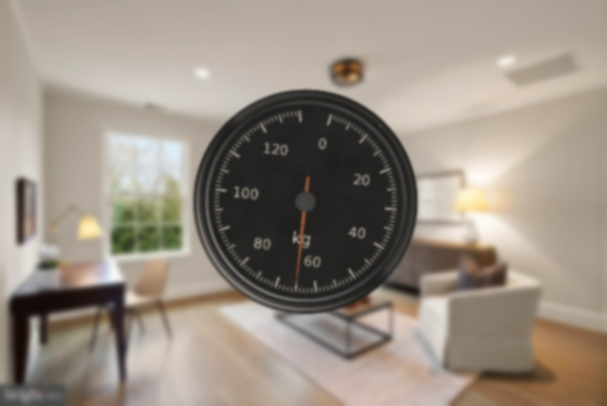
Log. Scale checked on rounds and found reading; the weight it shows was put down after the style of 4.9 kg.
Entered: 65 kg
